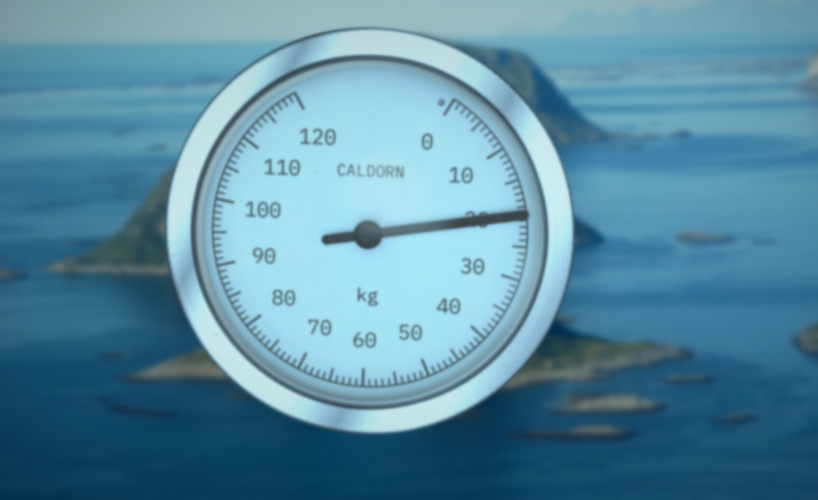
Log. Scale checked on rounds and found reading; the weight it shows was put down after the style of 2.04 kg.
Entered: 20 kg
